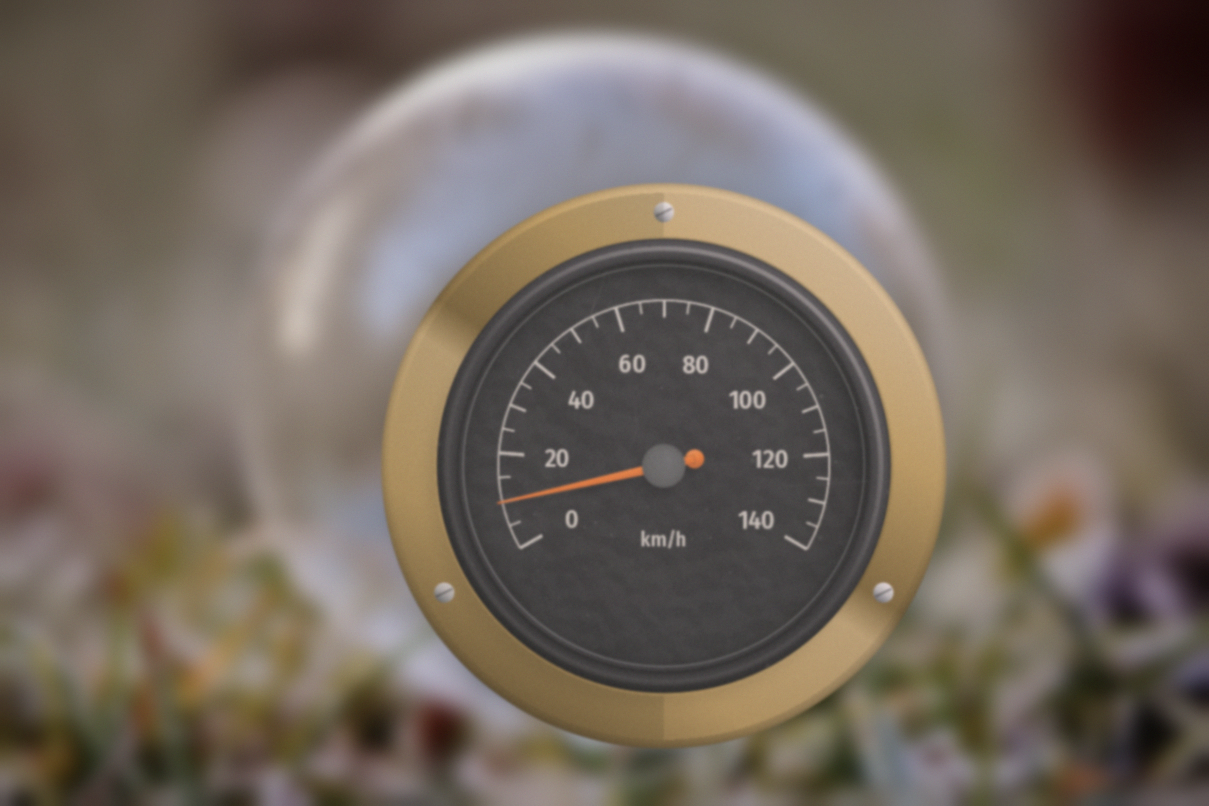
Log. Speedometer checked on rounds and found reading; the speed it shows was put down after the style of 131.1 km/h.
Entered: 10 km/h
